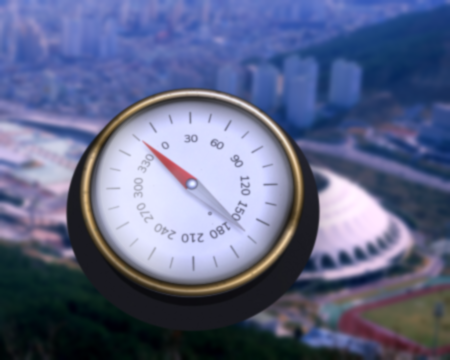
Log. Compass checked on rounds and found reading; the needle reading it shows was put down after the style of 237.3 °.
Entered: 345 °
